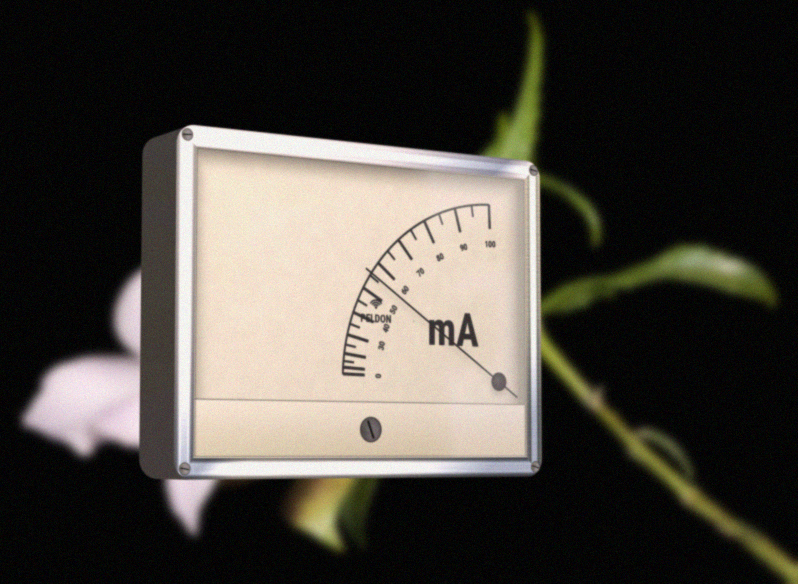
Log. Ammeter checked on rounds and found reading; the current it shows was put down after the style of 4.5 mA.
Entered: 55 mA
